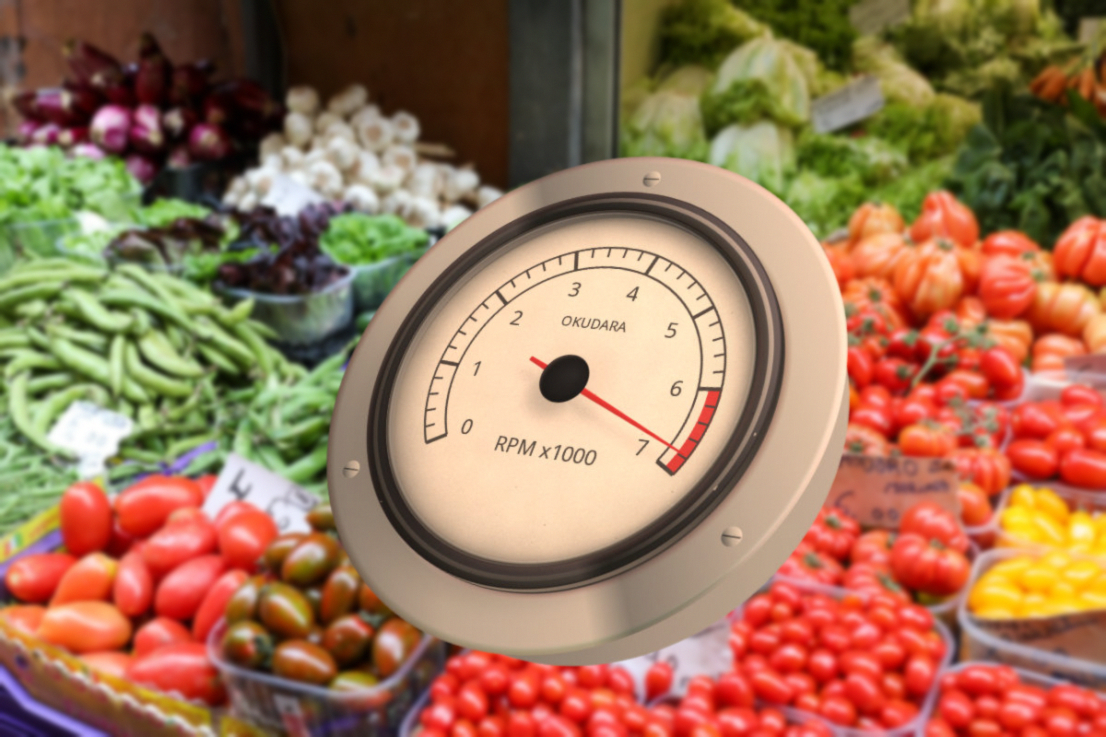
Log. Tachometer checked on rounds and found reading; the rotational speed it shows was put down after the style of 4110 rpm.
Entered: 6800 rpm
